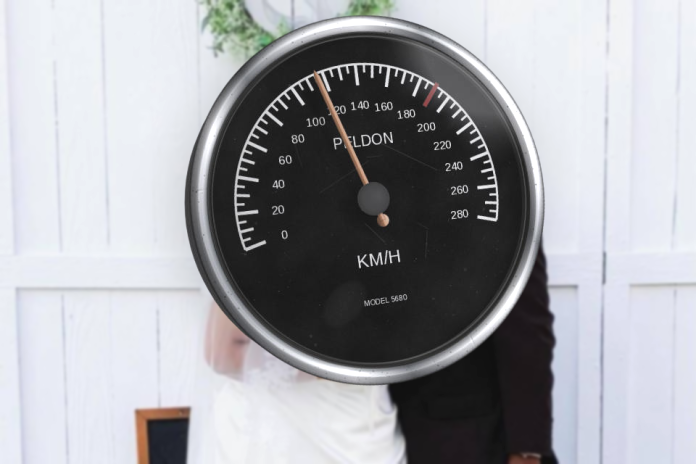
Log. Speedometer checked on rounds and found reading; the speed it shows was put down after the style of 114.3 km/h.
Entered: 115 km/h
